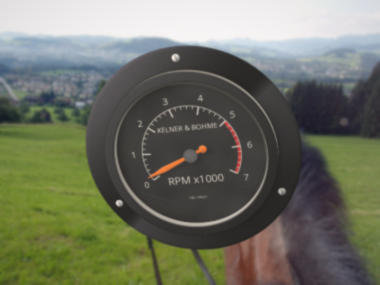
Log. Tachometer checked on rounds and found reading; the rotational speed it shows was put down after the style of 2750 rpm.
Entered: 200 rpm
